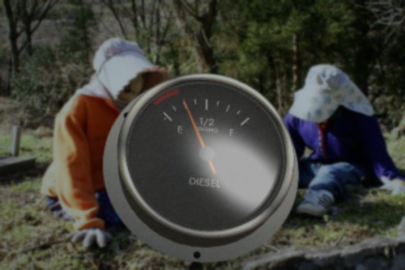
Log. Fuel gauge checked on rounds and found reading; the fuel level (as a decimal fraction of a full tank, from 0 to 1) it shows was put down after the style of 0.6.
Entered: 0.25
